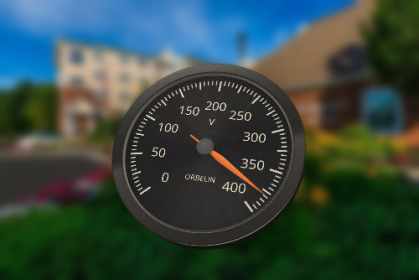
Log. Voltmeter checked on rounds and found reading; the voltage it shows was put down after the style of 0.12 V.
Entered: 380 V
